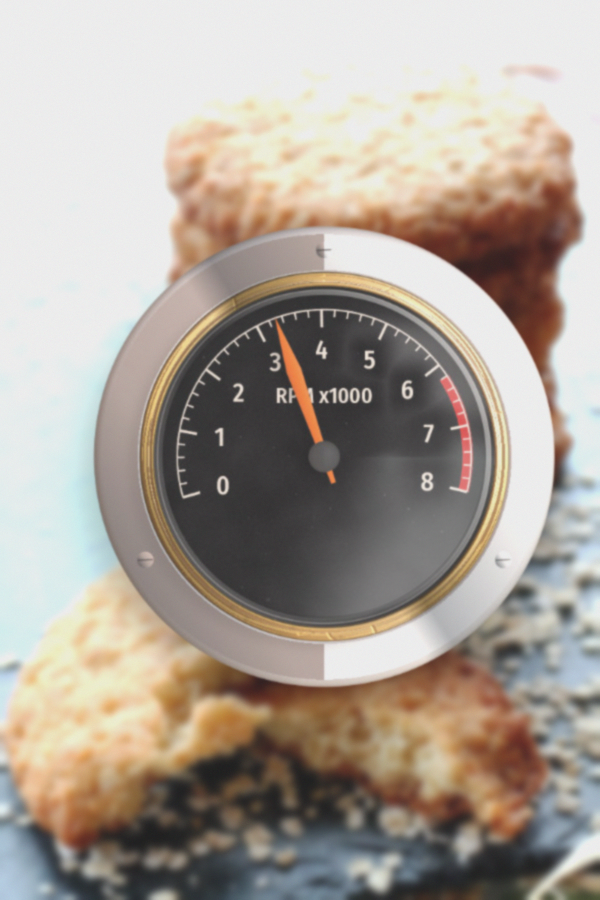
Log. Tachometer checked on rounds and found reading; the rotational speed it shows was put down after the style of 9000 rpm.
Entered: 3300 rpm
